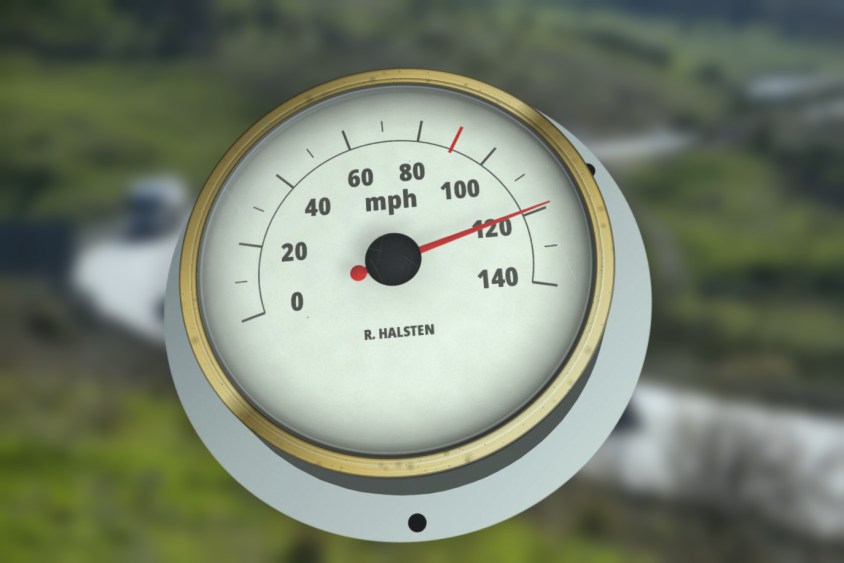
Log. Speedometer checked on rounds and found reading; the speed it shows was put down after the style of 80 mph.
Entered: 120 mph
